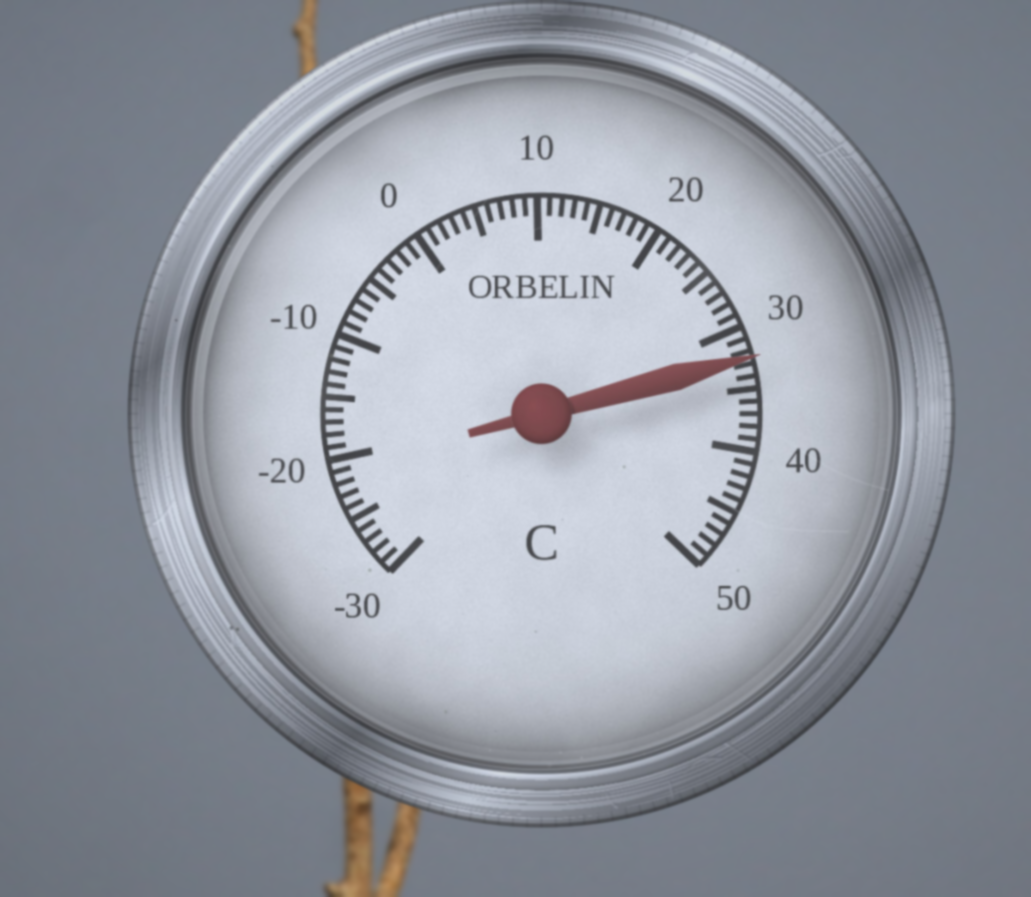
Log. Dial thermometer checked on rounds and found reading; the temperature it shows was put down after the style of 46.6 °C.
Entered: 32.5 °C
